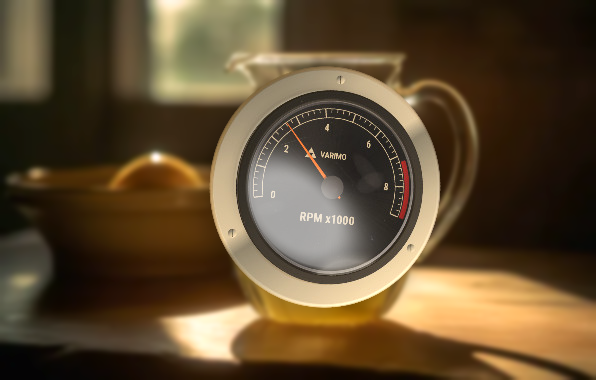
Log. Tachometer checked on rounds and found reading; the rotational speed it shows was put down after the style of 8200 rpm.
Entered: 2600 rpm
